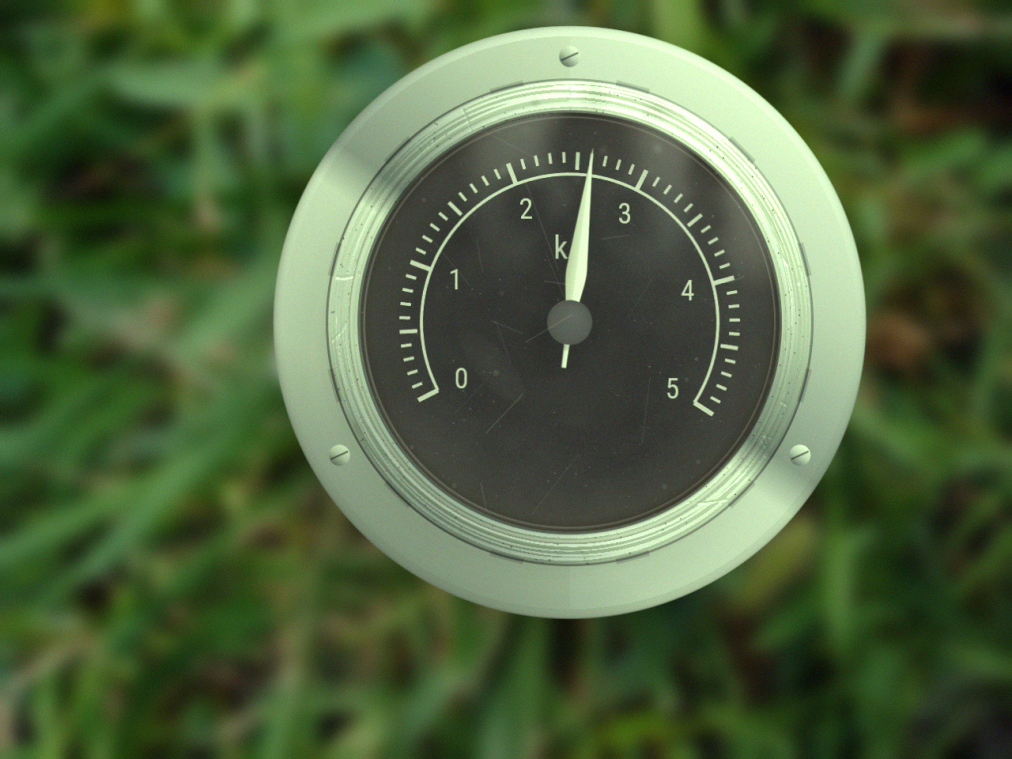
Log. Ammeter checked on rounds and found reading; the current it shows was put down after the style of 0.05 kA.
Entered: 2.6 kA
